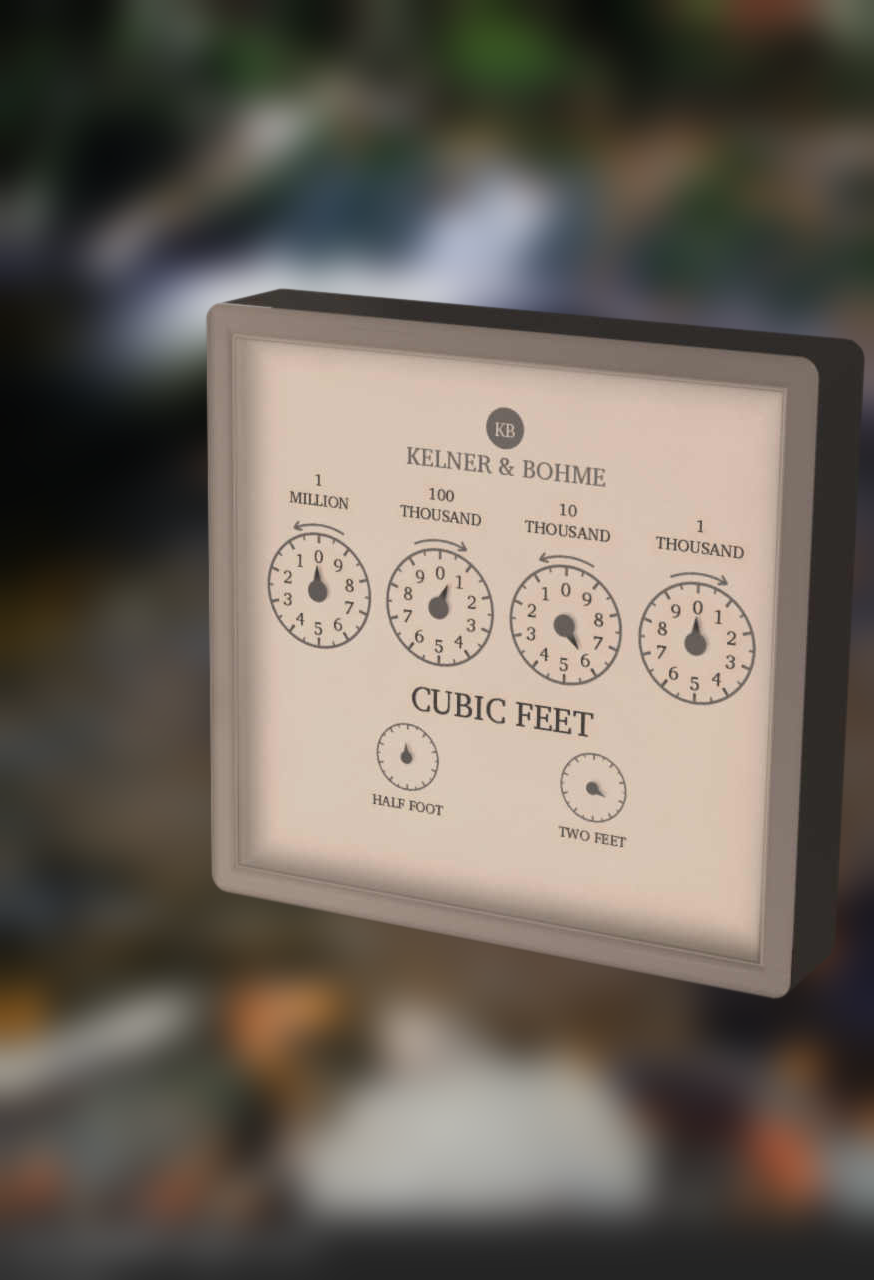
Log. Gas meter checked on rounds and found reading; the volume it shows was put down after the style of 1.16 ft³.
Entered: 6000 ft³
